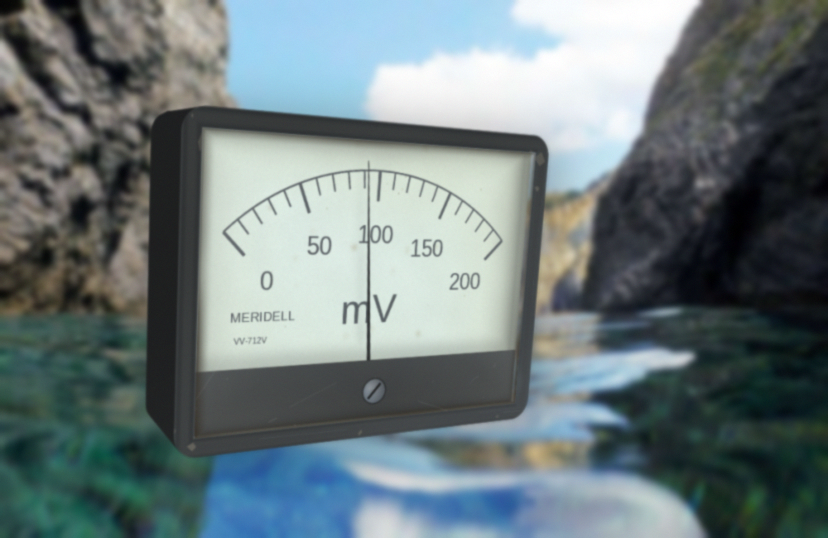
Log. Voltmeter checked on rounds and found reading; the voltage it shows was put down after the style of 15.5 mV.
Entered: 90 mV
